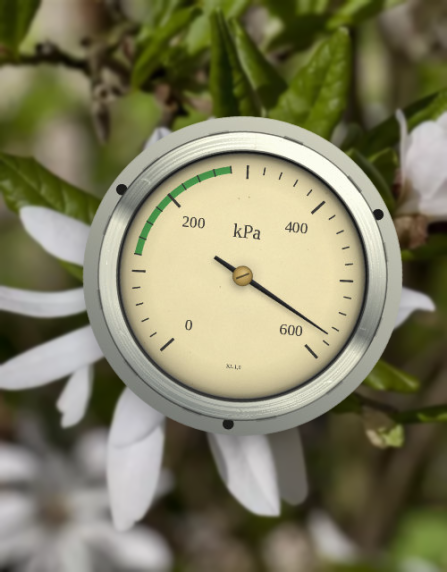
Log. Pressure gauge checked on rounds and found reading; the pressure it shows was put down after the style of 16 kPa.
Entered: 570 kPa
